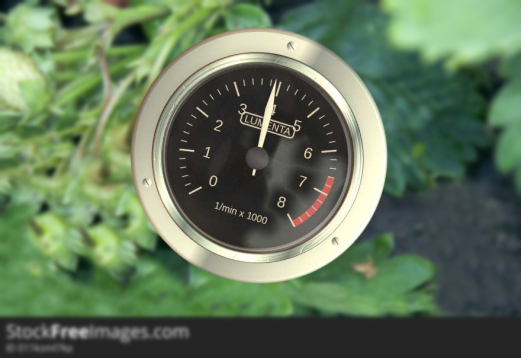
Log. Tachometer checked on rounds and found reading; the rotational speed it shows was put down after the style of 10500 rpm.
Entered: 3900 rpm
